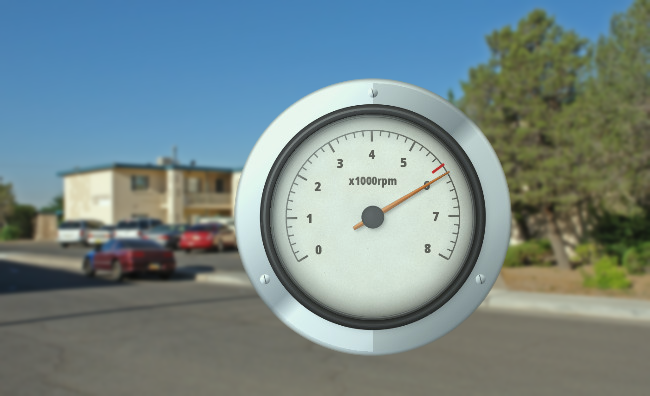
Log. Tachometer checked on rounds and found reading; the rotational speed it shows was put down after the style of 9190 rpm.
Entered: 6000 rpm
